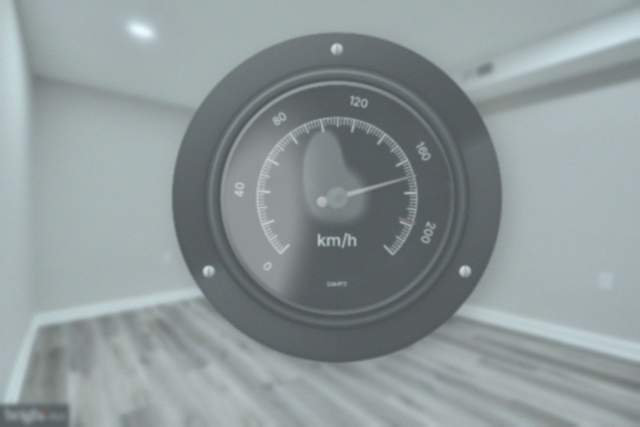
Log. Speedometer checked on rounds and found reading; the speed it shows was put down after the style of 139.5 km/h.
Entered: 170 km/h
